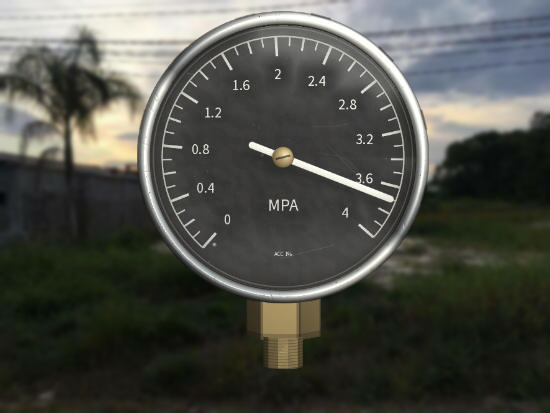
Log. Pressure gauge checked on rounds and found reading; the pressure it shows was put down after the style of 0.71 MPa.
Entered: 3.7 MPa
